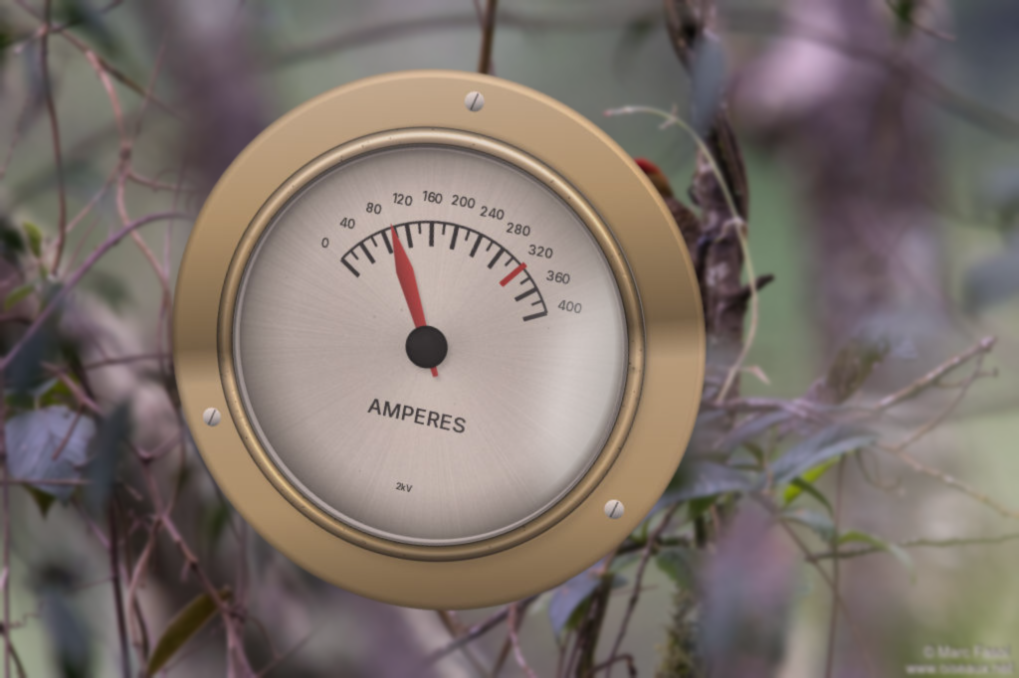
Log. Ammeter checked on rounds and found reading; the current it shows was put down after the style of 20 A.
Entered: 100 A
